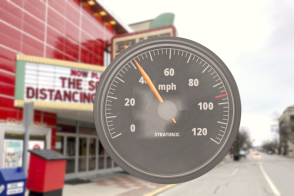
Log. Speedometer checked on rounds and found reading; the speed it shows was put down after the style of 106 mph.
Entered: 42 mph
